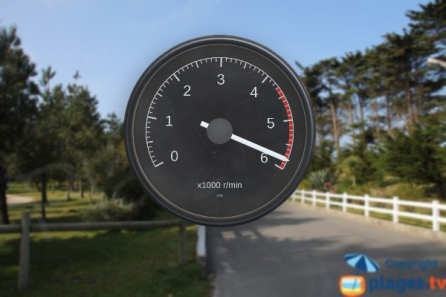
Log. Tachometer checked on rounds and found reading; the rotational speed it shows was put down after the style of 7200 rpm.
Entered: 5800 rpm
